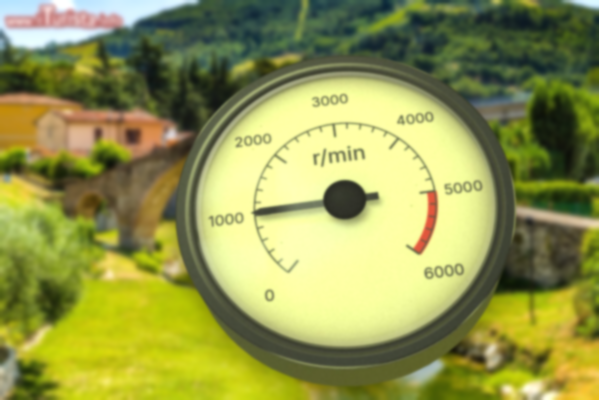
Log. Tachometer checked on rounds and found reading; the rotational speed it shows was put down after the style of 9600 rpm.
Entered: 1000 rpm
